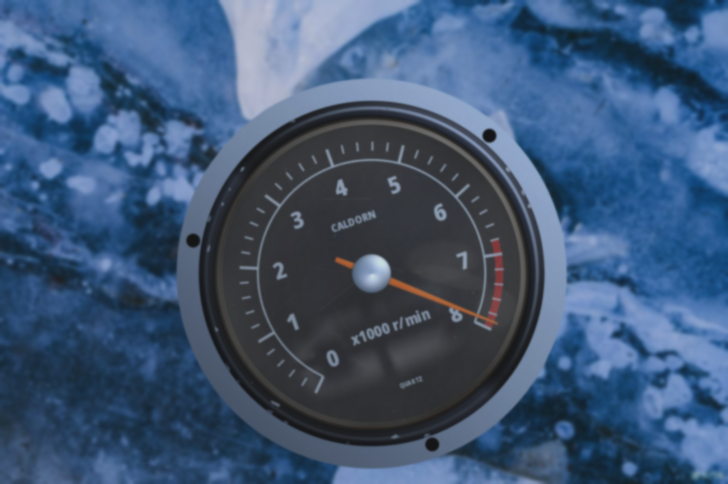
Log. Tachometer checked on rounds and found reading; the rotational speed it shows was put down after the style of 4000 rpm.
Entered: 7900 rpm
